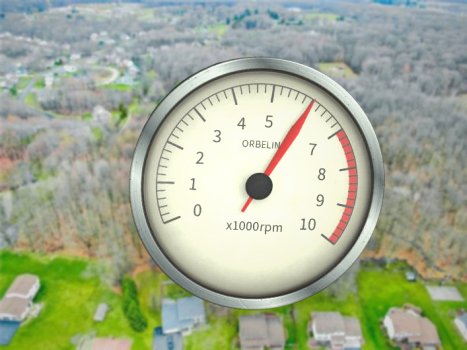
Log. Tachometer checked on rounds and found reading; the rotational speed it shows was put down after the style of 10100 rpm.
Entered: 6000 rpm
